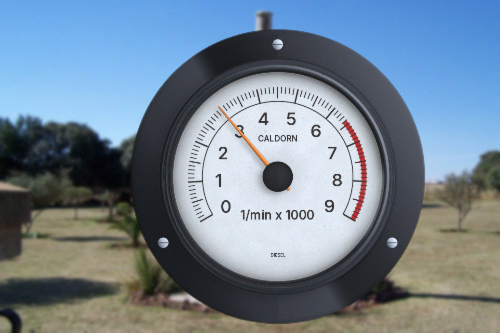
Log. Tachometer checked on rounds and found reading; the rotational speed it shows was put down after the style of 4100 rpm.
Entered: 3000 rpm
